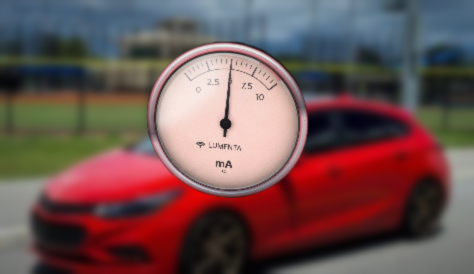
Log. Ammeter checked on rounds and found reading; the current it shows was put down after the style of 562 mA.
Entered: 5 mA
